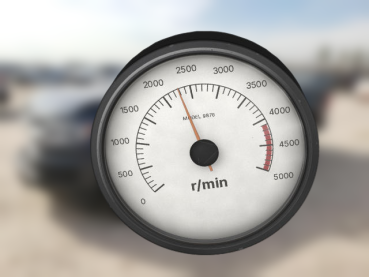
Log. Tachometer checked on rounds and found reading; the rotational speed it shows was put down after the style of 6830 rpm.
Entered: 2300 rpm
